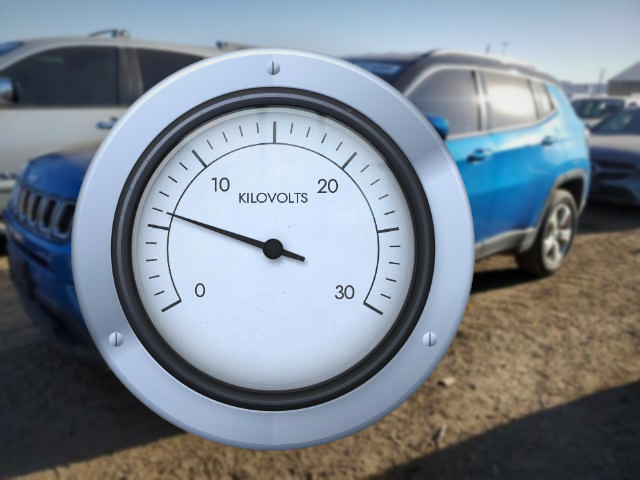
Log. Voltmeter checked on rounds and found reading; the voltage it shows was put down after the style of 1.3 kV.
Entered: 6 kV
